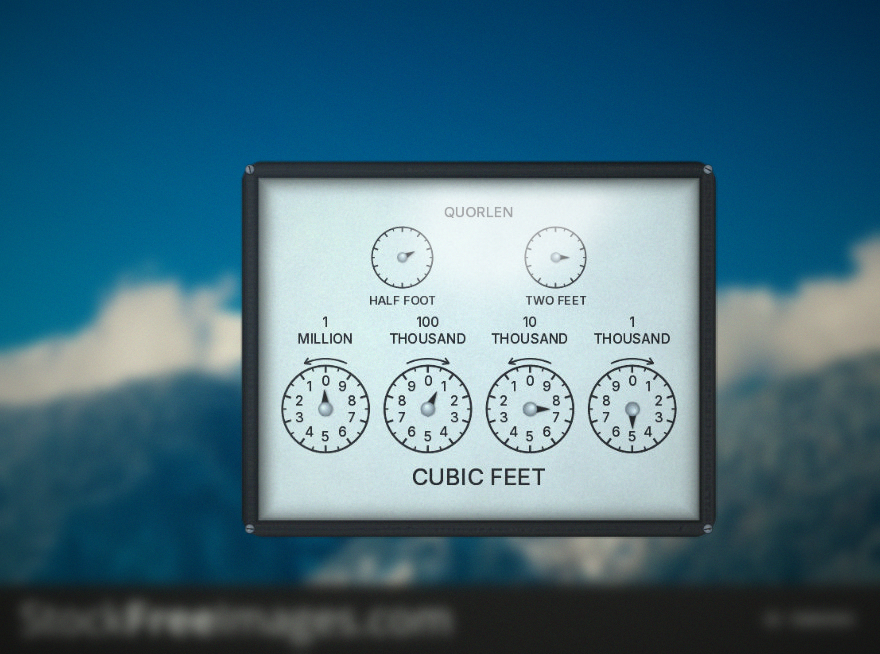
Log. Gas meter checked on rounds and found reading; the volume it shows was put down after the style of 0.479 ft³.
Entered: 7500 ft³
